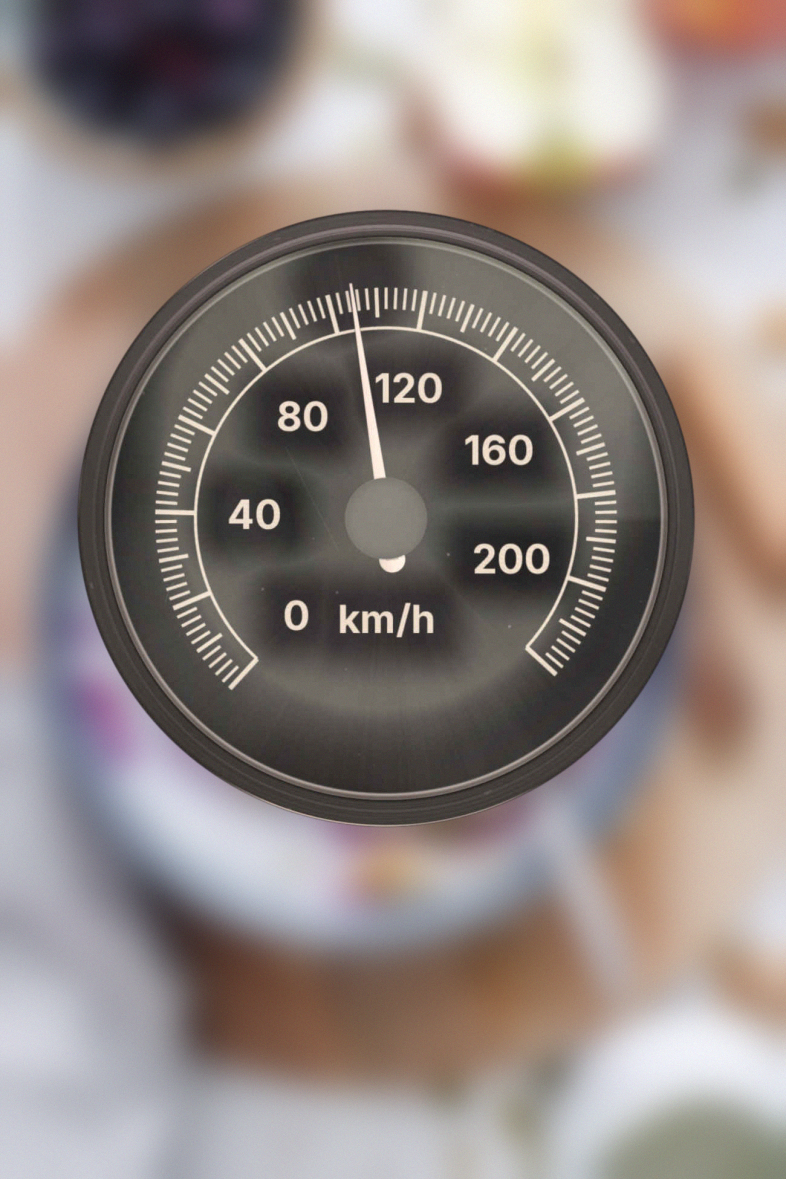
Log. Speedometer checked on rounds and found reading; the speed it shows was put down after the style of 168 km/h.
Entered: 105 km/h
